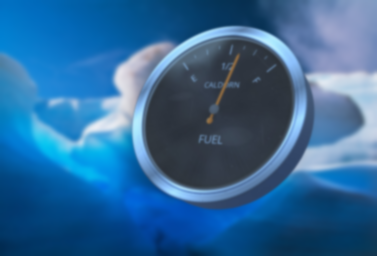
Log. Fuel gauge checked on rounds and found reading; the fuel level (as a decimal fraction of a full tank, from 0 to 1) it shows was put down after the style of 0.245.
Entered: 0.625
